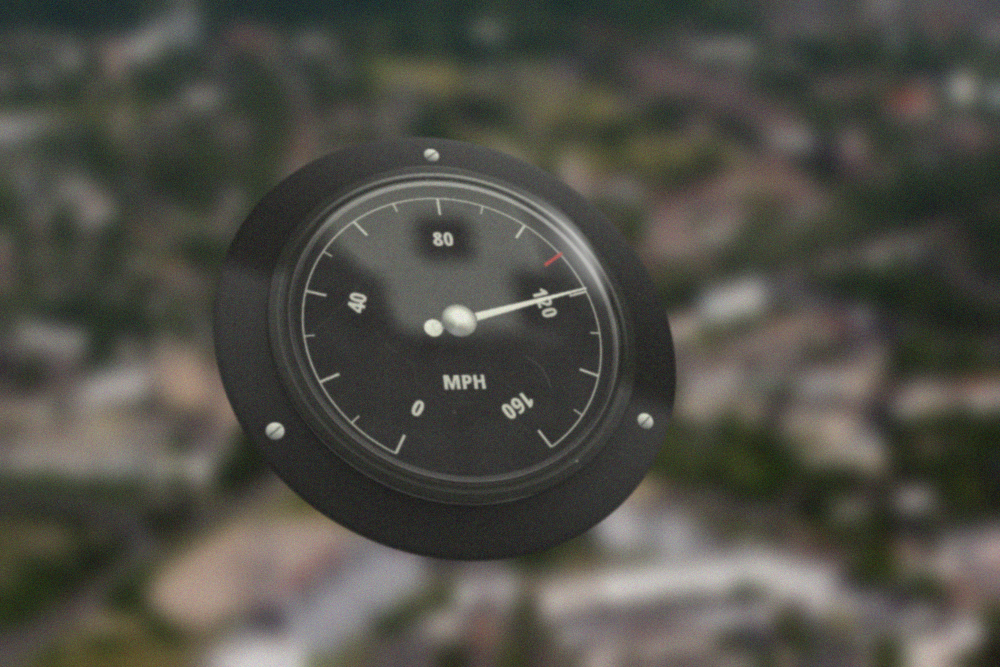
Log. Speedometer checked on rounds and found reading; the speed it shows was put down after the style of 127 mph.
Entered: 120 mph
